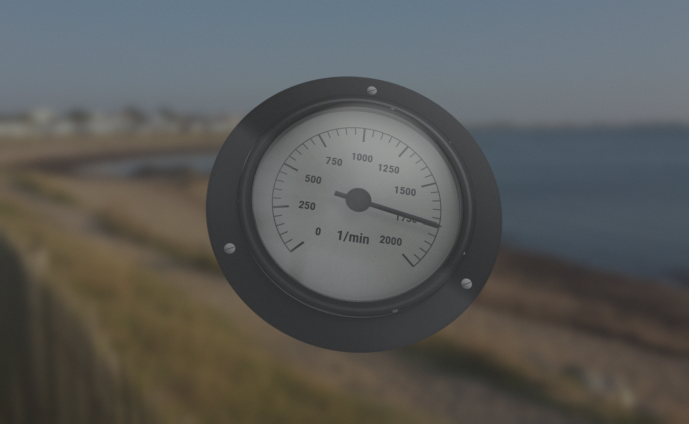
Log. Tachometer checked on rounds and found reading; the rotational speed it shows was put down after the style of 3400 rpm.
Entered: 1750 rpm
